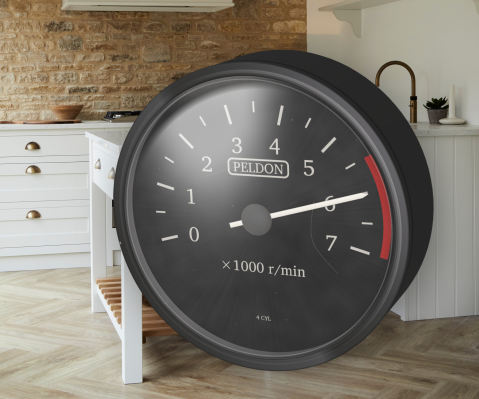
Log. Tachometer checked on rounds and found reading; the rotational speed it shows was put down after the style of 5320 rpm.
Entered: 6000 rpm
